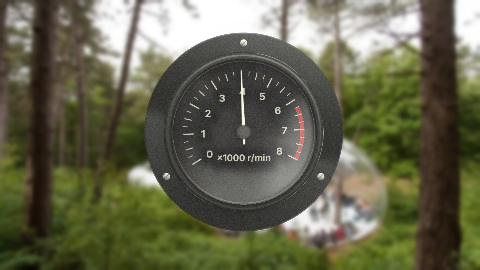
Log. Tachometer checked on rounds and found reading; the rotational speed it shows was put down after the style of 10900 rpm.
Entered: 4000 rpm
